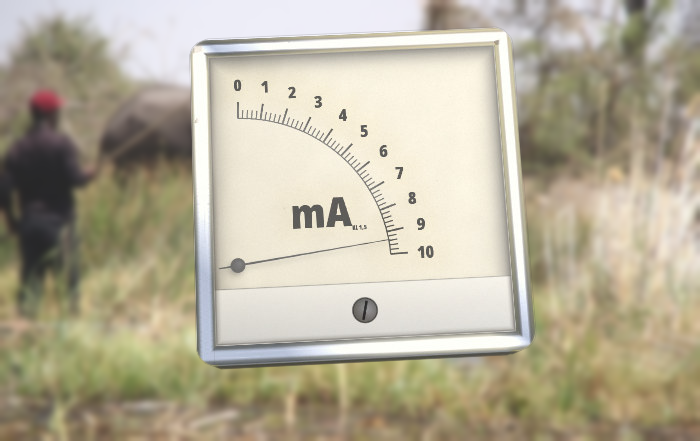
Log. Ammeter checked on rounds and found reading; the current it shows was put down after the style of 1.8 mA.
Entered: 9.4 mA
